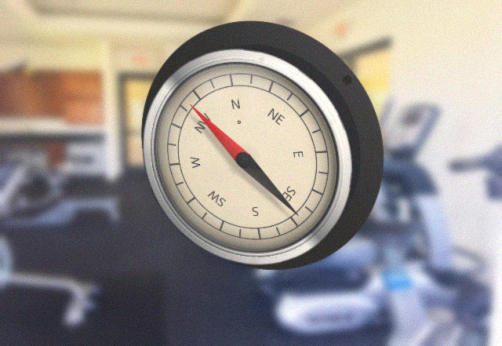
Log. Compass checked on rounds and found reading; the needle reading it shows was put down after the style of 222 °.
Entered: 322.5 °
